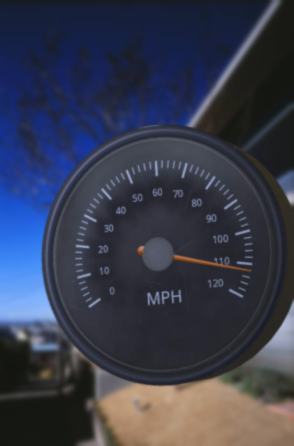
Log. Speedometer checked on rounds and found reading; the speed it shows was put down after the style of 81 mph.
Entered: 112 mph
